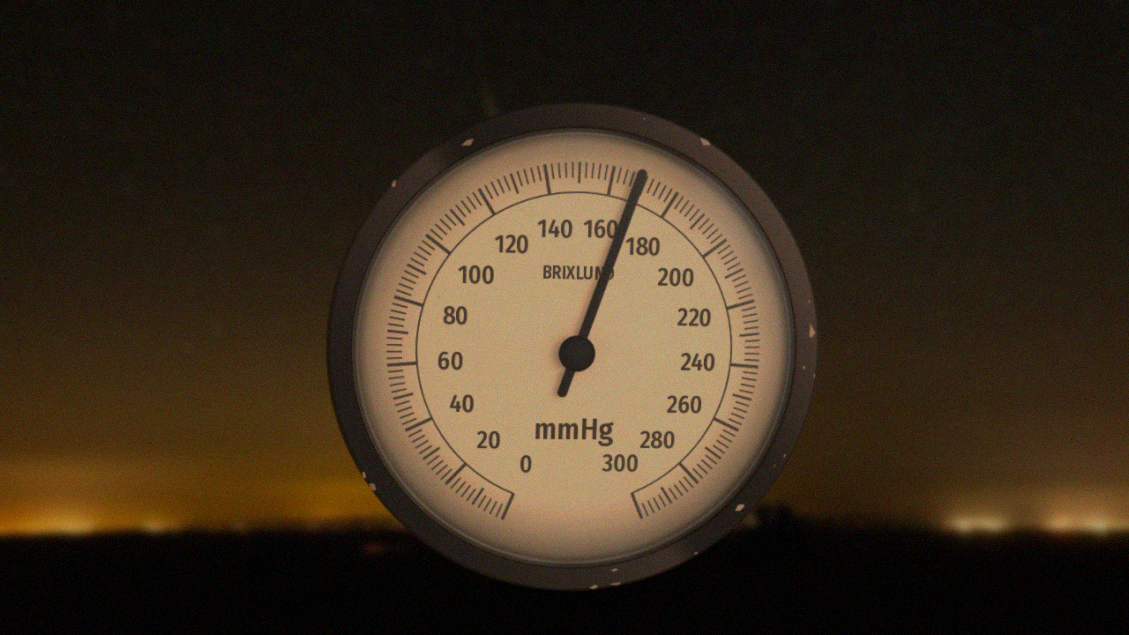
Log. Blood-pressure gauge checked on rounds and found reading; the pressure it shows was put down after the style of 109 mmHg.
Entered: 168 mmHg
